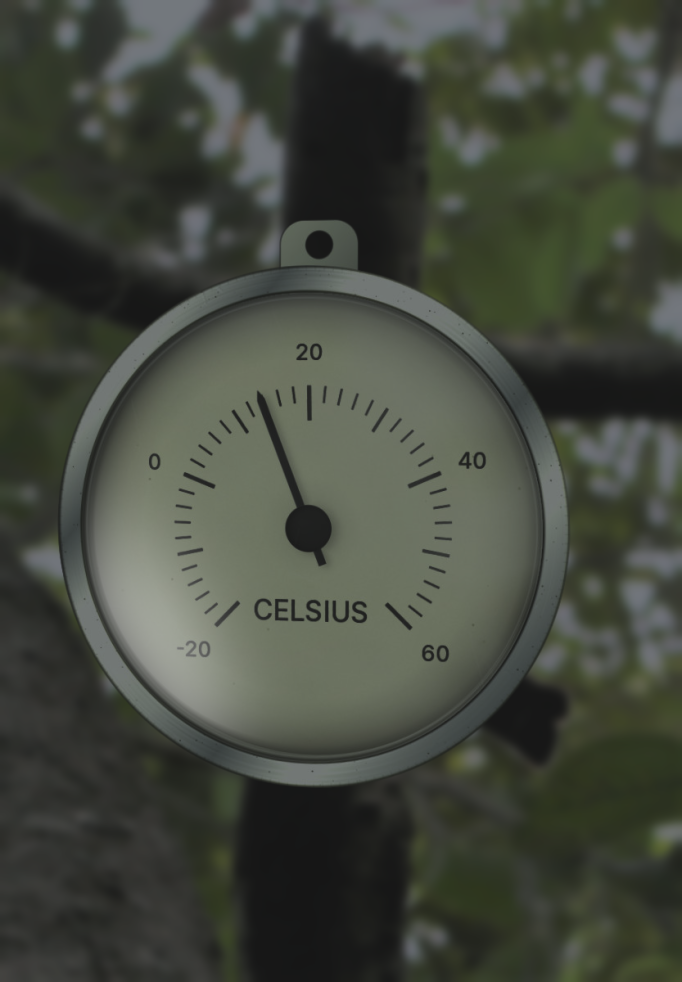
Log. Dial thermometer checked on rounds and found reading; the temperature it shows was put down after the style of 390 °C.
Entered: 14 °C
